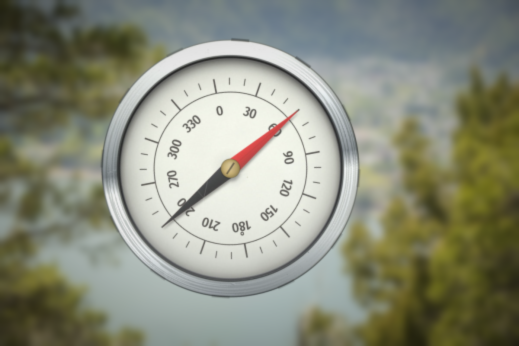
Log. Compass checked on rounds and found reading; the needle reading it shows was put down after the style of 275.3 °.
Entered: 60 °
